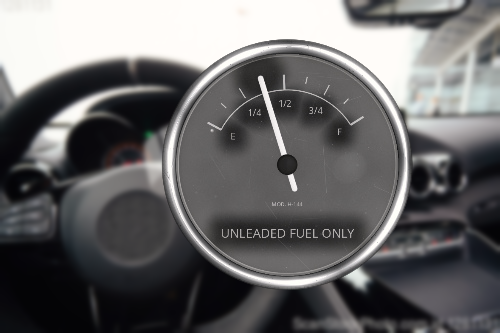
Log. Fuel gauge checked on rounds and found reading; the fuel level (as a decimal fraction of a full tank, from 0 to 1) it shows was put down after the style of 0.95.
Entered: 0.375
